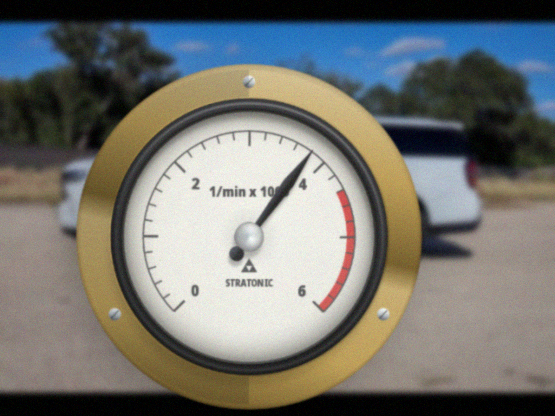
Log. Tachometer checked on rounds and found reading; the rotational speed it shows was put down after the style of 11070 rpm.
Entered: 3800 rpm
